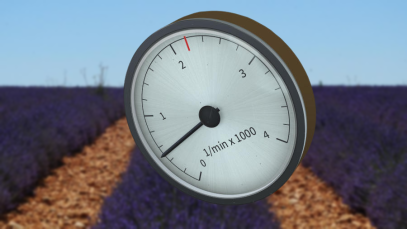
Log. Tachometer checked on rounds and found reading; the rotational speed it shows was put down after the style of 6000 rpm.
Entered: 500 rpm
